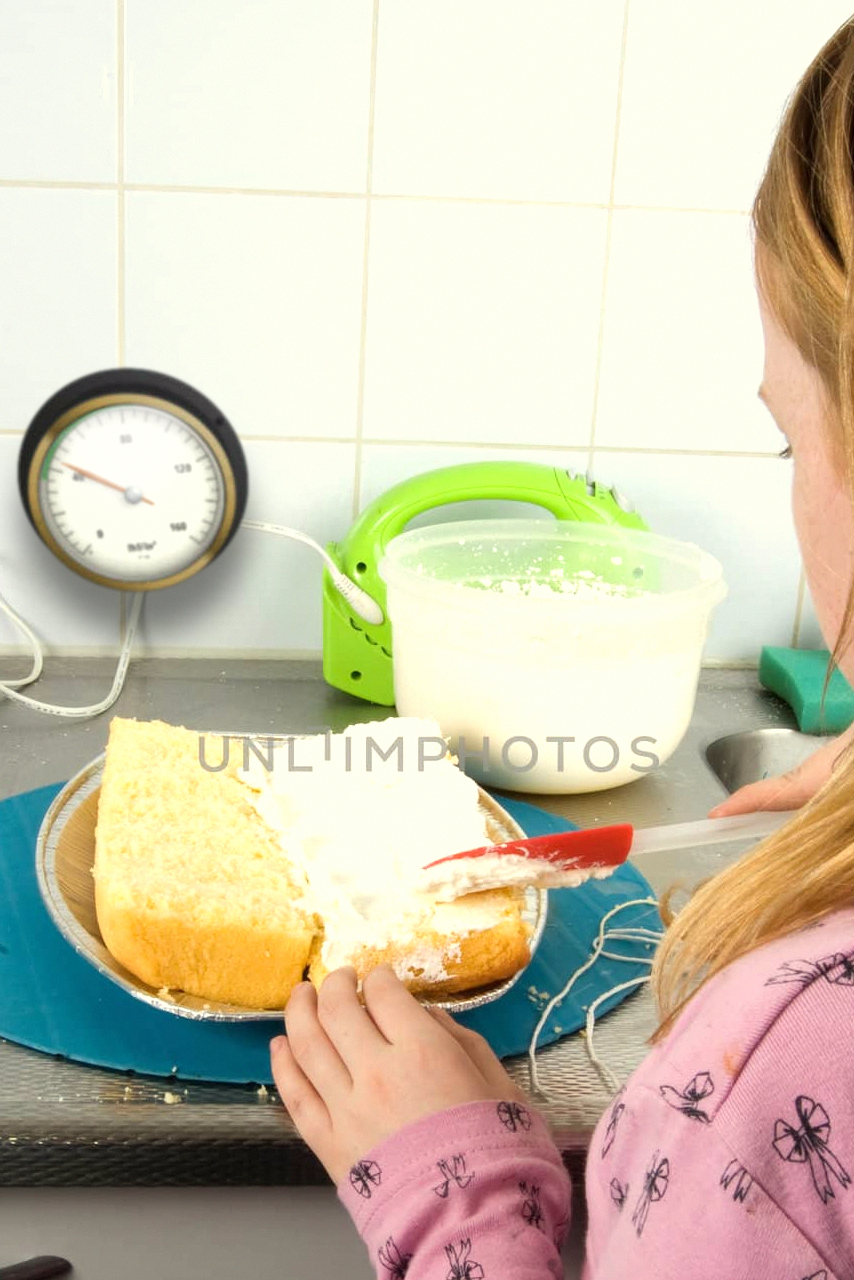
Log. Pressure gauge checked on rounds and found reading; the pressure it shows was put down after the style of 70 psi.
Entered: 45 psi
